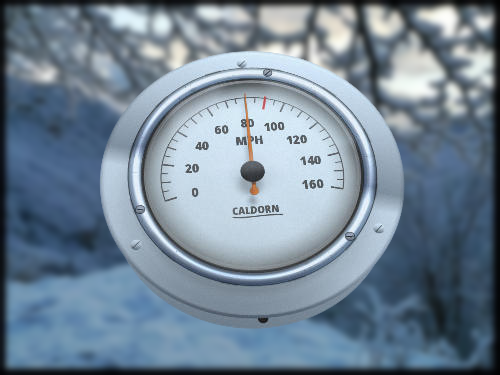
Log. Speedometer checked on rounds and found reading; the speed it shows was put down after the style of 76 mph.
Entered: 80 mph
